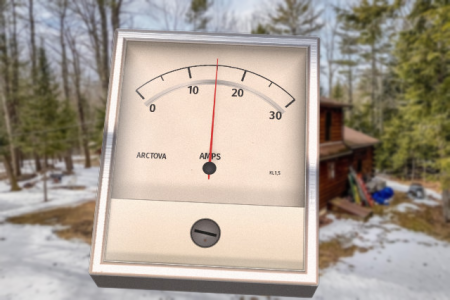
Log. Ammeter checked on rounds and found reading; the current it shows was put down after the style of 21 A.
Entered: 15 A
